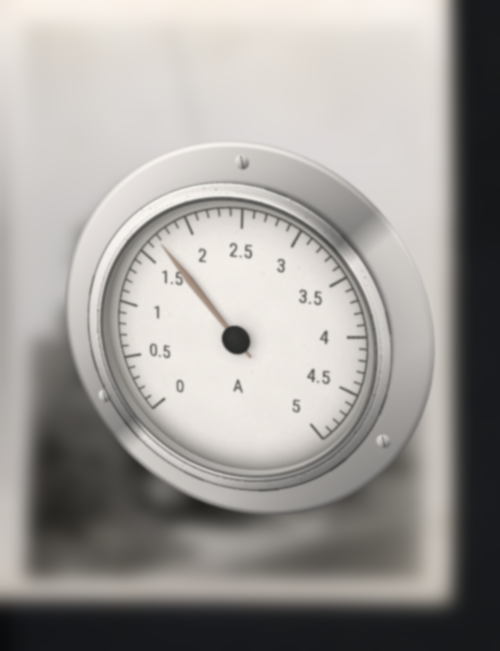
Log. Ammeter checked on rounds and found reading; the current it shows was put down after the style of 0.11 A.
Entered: 1.7 A
